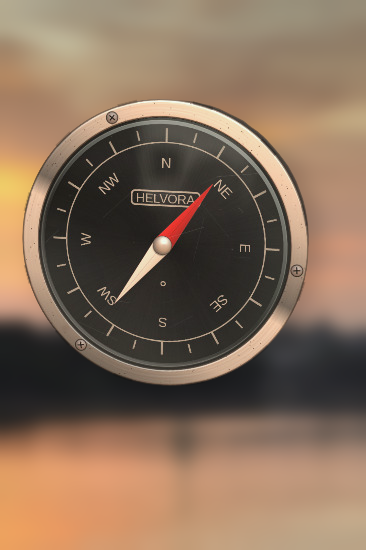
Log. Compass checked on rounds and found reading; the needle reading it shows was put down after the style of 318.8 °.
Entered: 37.5 °
